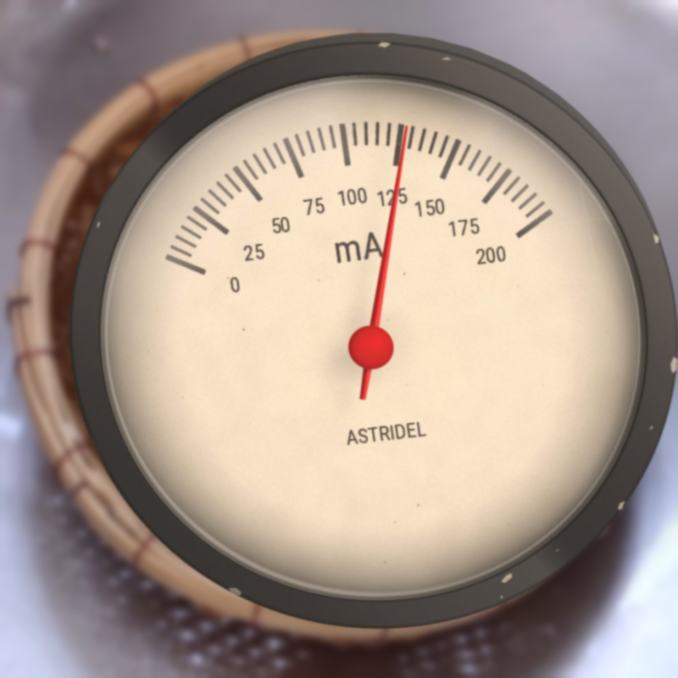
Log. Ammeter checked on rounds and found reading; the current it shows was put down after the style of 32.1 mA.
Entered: 127.5 mA
